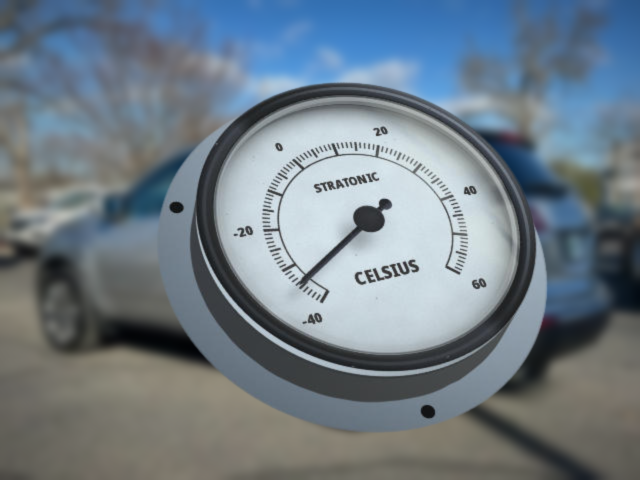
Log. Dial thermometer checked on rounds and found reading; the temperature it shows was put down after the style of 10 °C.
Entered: -35 °C
